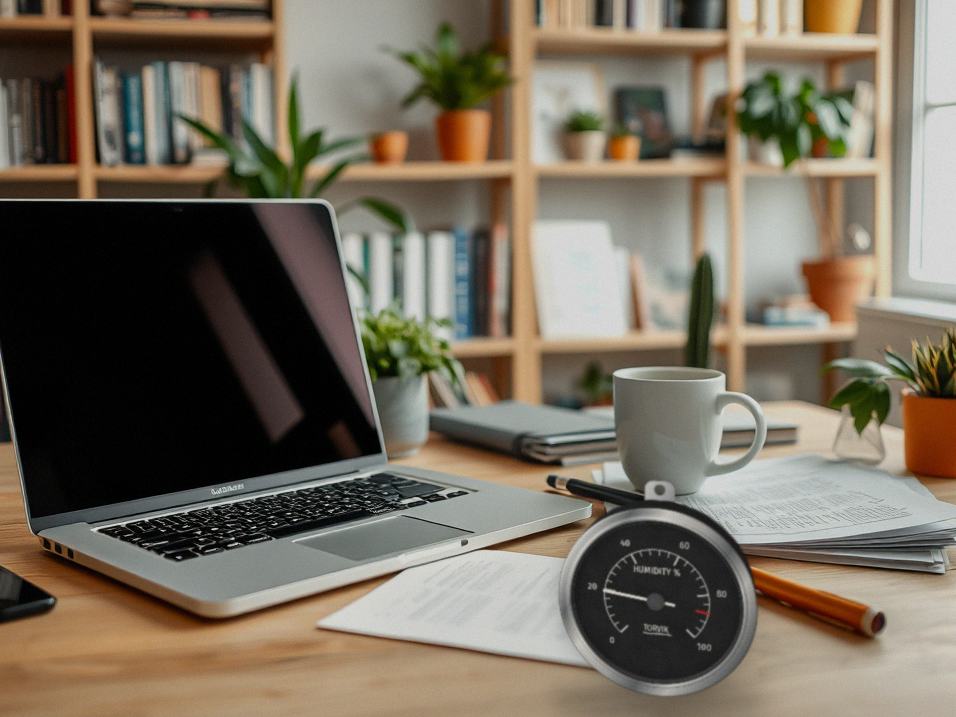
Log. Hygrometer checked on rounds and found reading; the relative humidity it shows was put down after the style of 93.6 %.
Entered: 20 %
